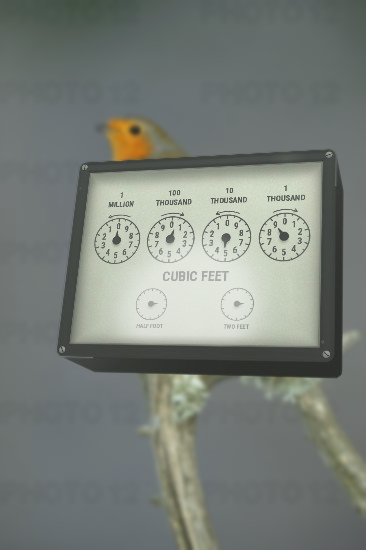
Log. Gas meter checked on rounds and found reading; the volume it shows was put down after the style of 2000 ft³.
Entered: 4900 ft³
